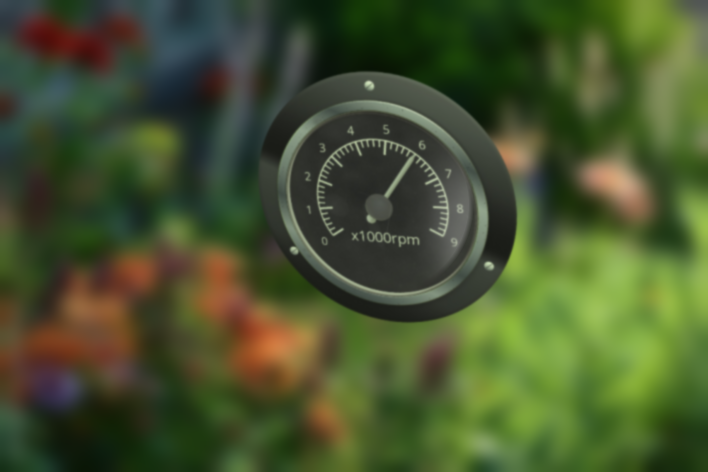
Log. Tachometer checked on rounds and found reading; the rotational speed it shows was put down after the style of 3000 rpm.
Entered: 6000 rpm
